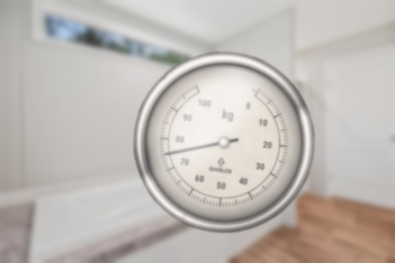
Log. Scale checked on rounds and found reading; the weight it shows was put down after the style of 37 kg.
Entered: 75 kg
